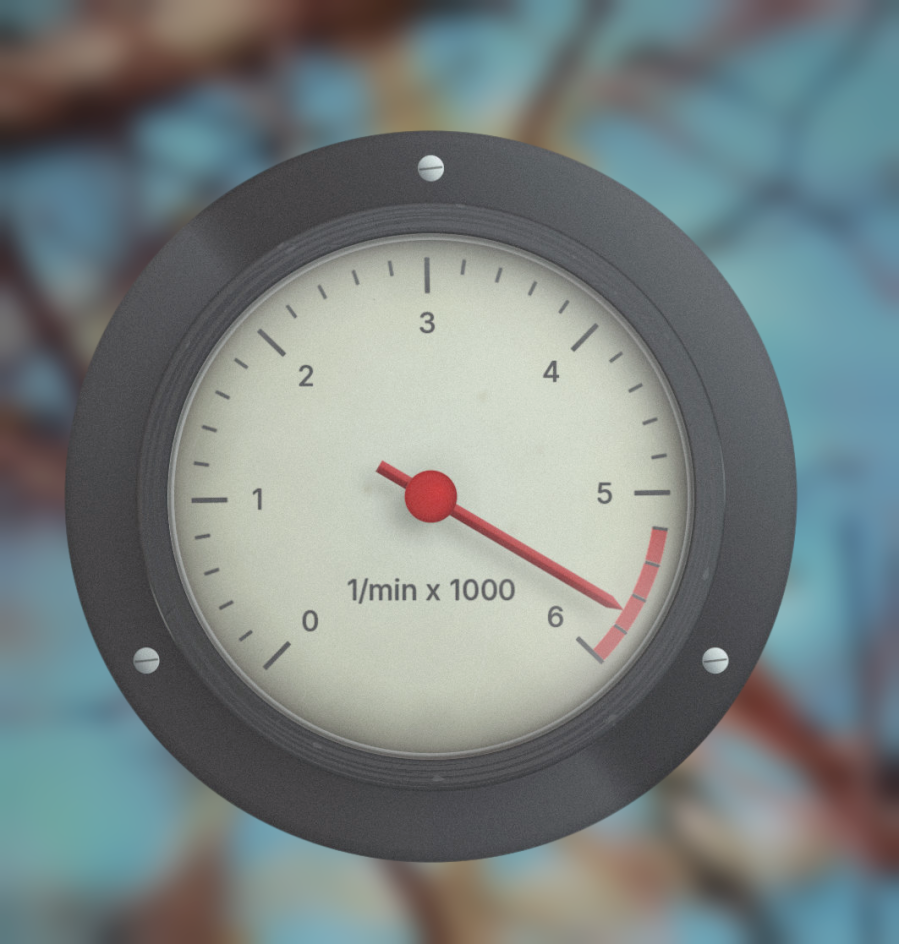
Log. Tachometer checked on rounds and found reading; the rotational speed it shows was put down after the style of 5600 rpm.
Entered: 5700 rpm
